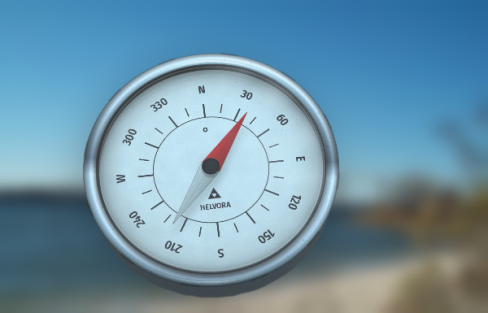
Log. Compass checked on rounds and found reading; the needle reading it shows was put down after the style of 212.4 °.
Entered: 37.5 °
